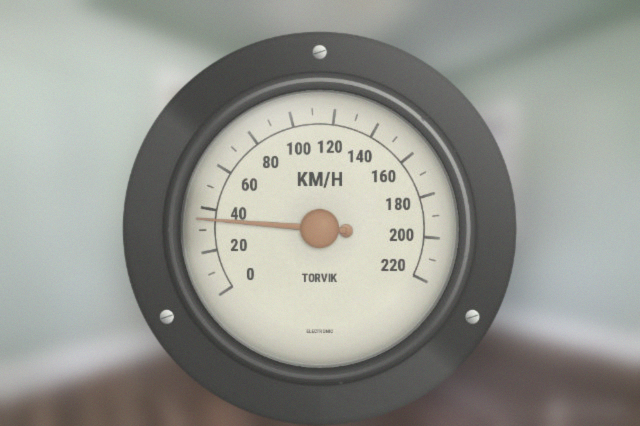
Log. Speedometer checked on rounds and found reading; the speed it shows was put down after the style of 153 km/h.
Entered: 35 km/h
